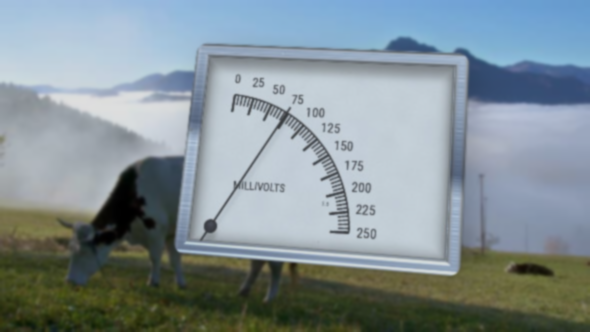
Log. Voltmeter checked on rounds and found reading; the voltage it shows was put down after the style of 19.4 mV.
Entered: 75 mV
